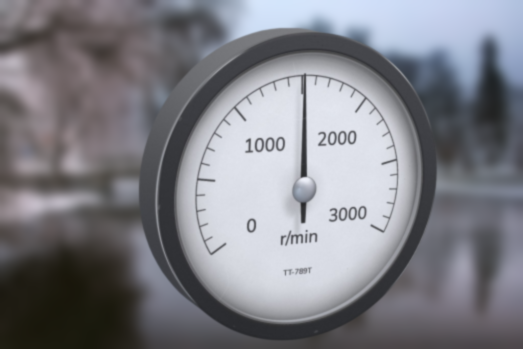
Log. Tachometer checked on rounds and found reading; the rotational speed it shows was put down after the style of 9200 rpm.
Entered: 1500 rpm
